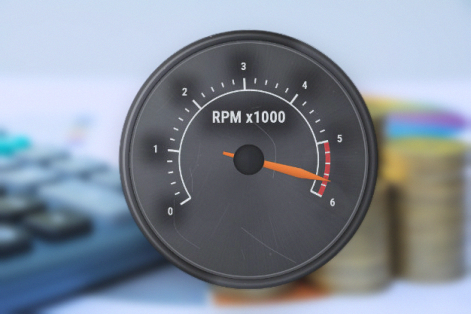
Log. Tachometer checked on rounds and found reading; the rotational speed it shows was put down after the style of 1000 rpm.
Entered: 5700 rpm
